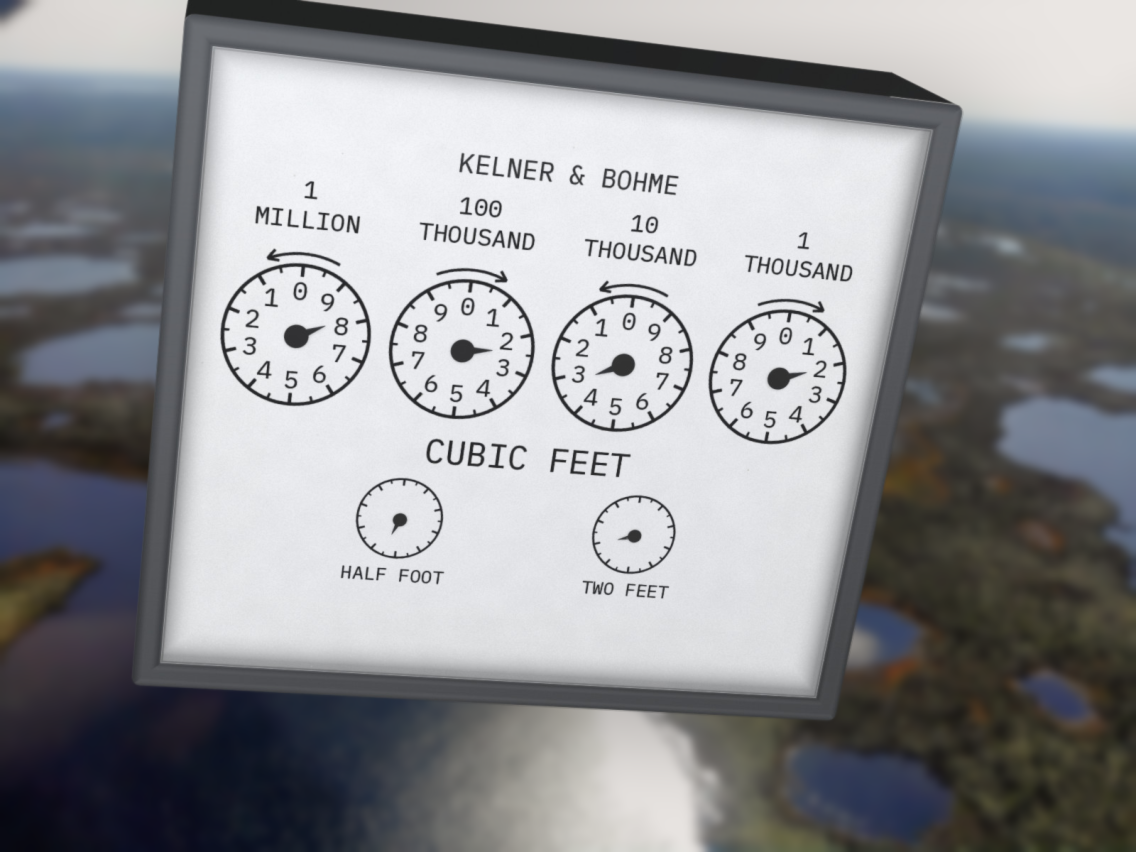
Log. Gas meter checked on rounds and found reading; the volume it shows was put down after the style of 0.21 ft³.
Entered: 823200 ft³
